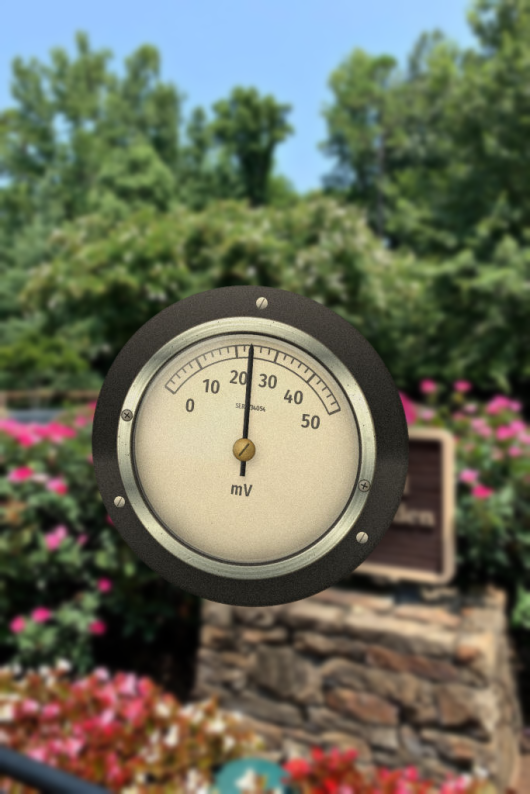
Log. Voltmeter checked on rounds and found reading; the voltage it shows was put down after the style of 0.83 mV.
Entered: 24 mV
